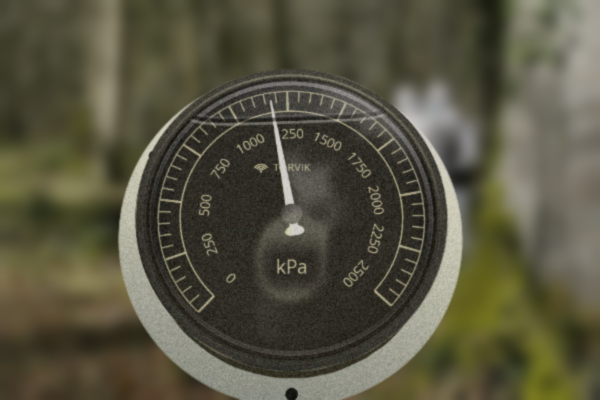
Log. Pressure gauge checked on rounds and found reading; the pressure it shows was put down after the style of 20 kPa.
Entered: 1175 kPa
